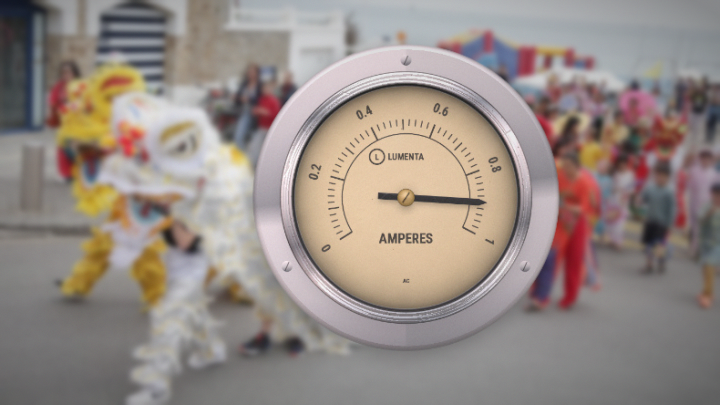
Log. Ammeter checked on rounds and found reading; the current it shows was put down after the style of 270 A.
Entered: 0.9 A
